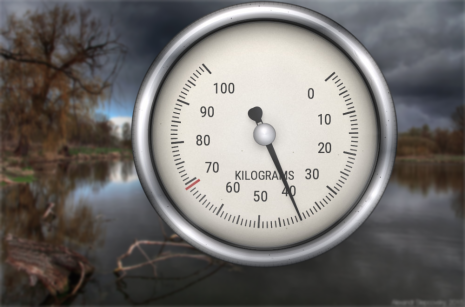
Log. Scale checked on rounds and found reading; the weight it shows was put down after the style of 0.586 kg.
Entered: 40 kg
